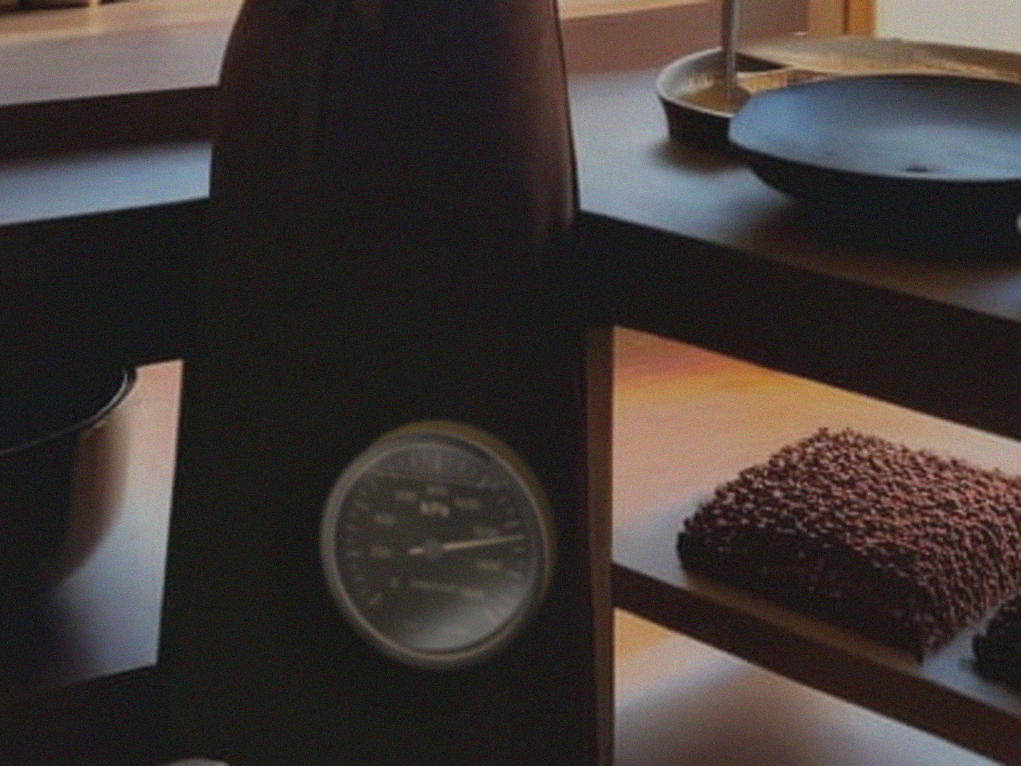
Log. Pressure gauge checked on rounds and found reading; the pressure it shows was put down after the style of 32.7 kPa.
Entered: 1250 kPa
